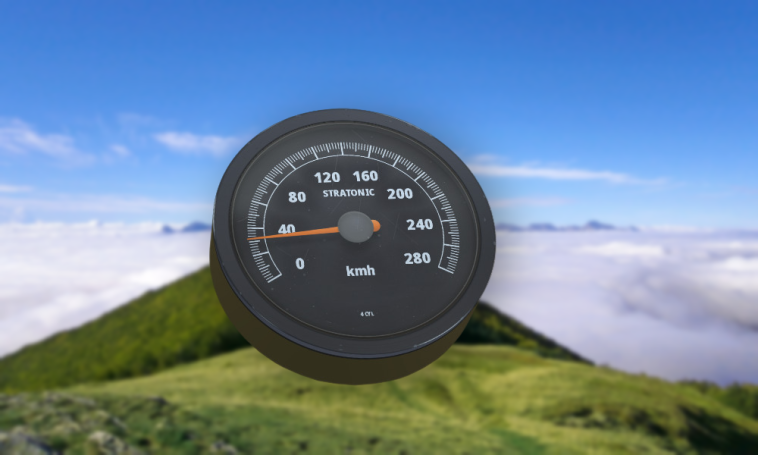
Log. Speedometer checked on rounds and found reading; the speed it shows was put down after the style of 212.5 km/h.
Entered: 30 km/h
